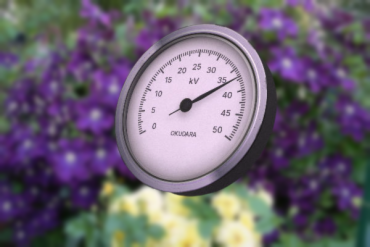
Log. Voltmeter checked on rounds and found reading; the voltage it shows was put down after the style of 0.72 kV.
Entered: 37.5 kV
